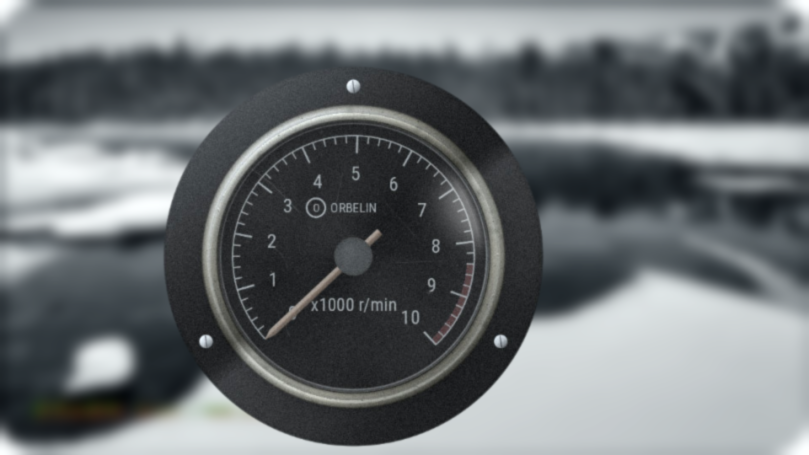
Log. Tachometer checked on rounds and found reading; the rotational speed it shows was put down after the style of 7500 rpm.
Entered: 0 rpm
